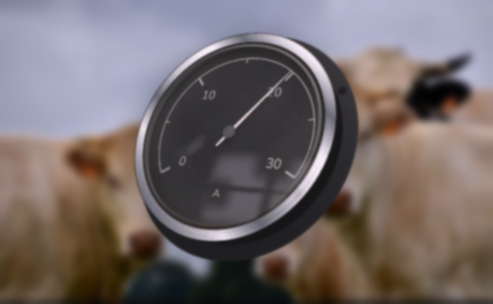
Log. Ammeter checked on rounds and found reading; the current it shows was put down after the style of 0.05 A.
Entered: 20 A
